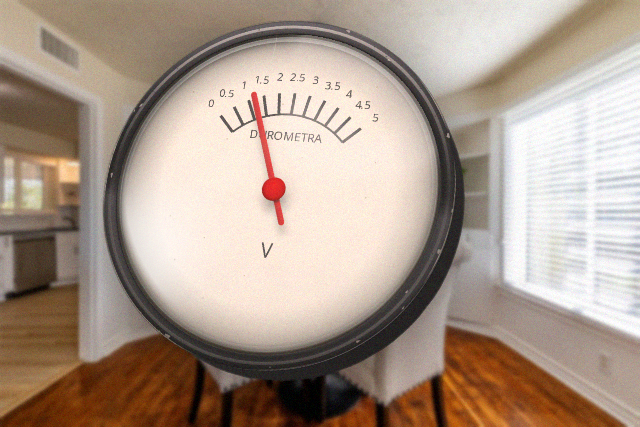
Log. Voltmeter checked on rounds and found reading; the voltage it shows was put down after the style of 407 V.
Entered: 1.25 V
